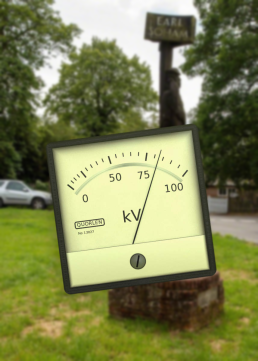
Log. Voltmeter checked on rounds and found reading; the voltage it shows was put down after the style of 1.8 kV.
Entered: 82.5 kV
